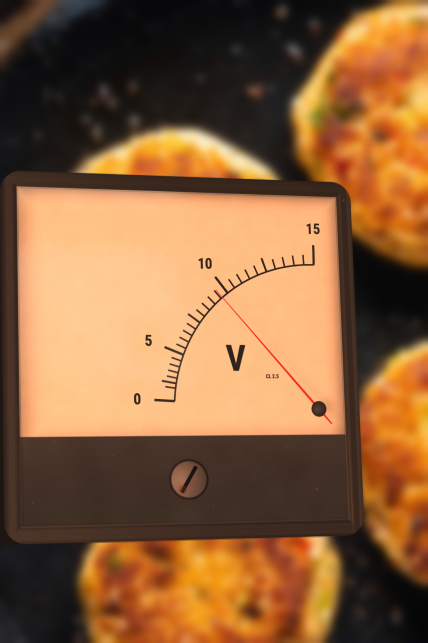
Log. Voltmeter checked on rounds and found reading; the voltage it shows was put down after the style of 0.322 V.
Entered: 9.5 V
